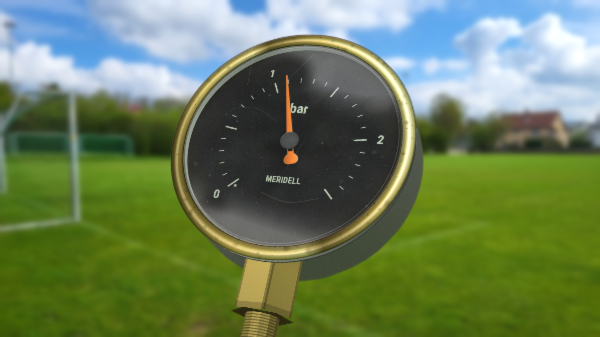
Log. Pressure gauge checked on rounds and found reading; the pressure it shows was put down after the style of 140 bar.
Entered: 1.1 bar
